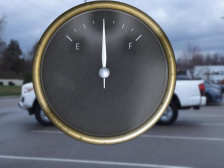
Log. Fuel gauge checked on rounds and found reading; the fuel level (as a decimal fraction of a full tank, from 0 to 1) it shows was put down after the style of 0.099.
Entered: 0.5
